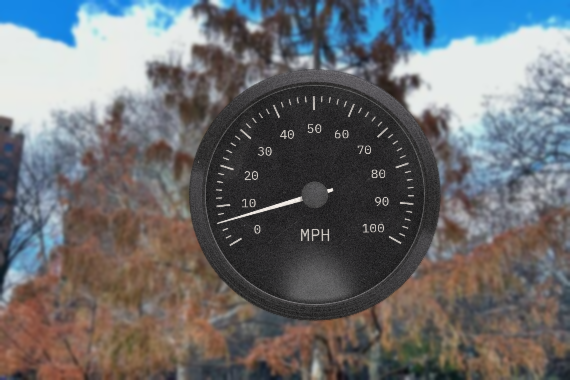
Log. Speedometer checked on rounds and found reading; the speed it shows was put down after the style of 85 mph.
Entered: 6 mph
